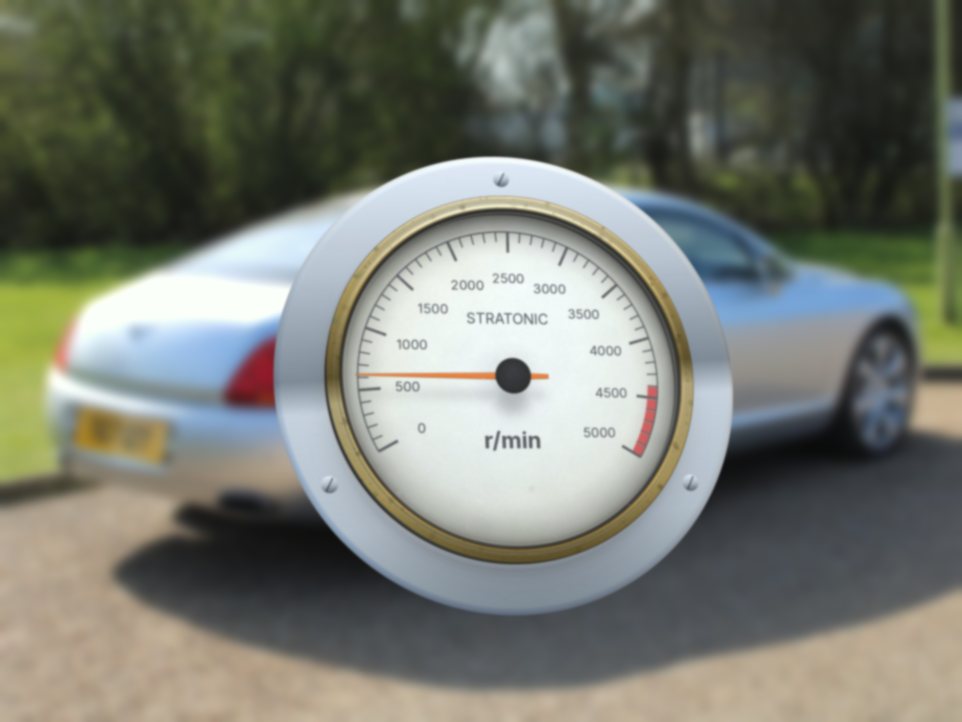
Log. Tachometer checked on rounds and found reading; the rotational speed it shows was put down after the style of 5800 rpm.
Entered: 600 rpm
